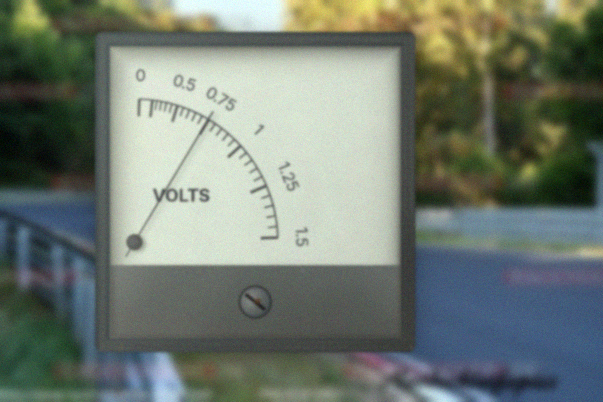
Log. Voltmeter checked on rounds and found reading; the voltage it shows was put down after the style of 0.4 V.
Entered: 0.75 V
